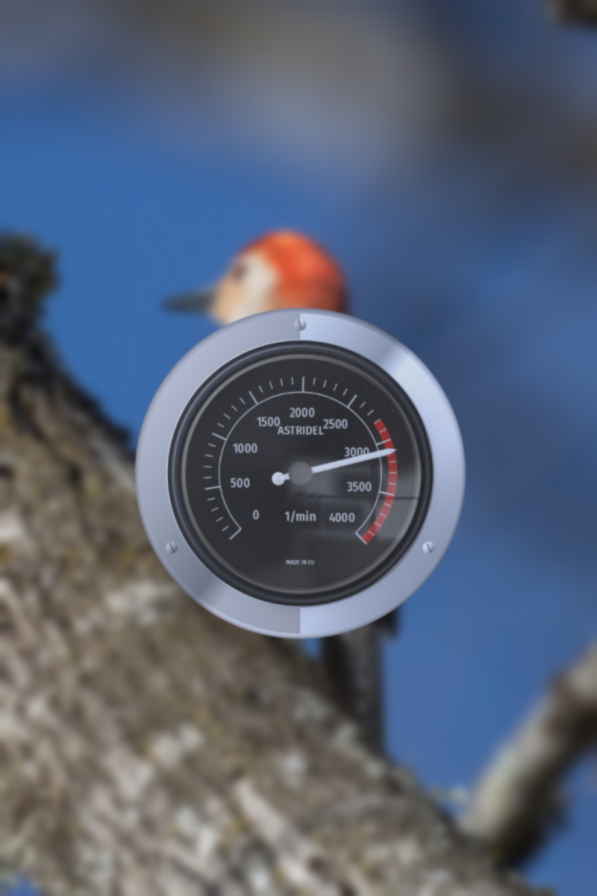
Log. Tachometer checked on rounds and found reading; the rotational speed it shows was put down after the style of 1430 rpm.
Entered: 3100 rpm
